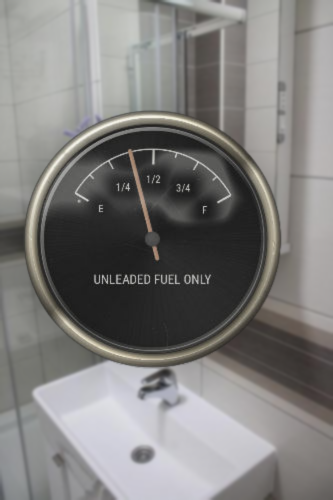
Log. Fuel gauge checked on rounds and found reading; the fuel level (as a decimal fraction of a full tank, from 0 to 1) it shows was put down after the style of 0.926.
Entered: 0.375
